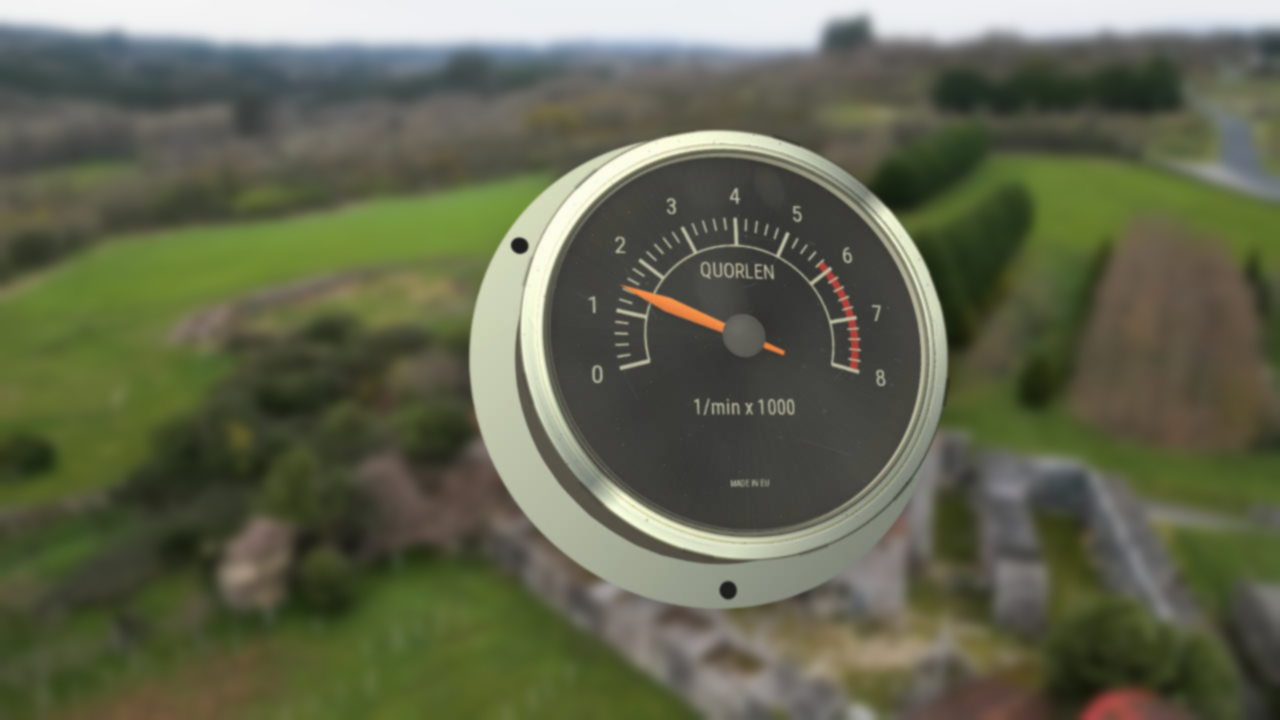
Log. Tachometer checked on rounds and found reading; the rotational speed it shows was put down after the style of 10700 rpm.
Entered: 1400 rpm
